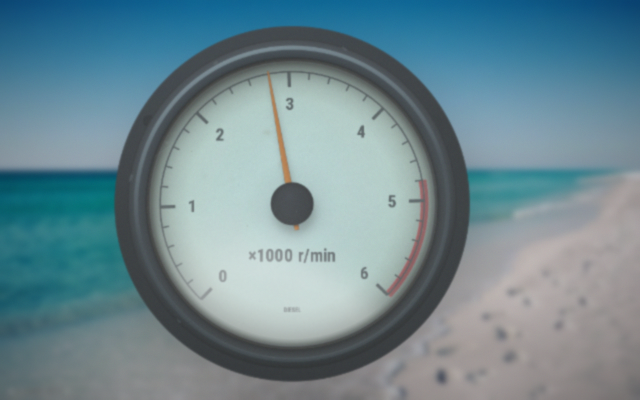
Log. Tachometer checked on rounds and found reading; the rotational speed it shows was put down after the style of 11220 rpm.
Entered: 2800 rpm
